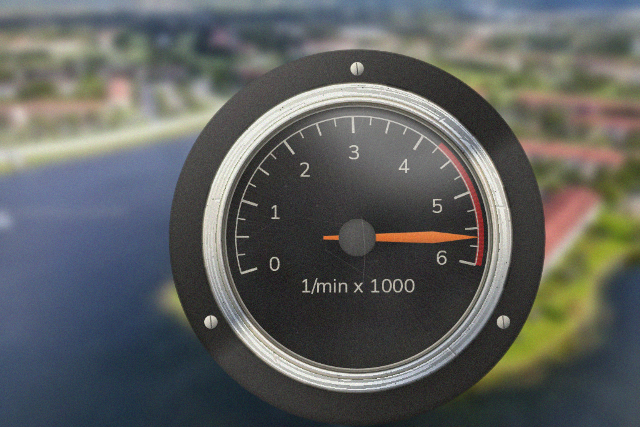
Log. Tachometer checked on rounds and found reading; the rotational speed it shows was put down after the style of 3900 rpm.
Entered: 5625 rpm
